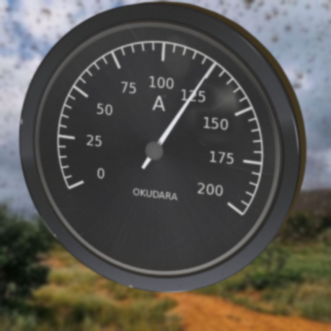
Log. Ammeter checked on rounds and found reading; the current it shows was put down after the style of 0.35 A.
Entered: 125 A
